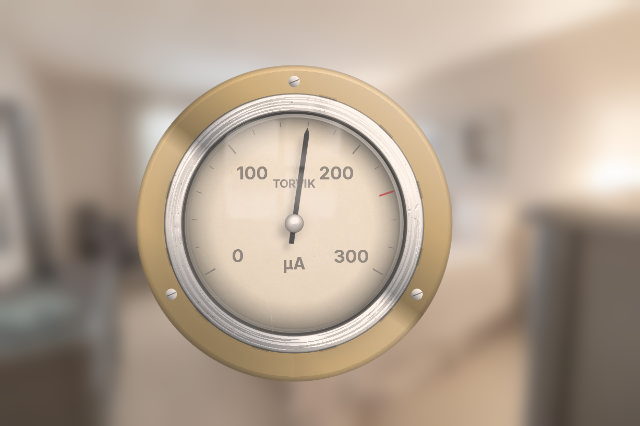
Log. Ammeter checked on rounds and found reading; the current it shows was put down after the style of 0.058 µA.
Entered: 160 µA
